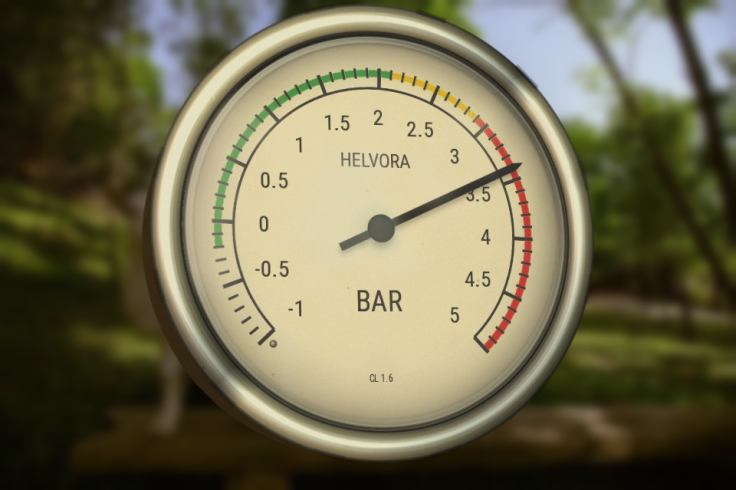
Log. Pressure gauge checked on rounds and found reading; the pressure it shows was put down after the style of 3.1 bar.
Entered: 3.4 bar
